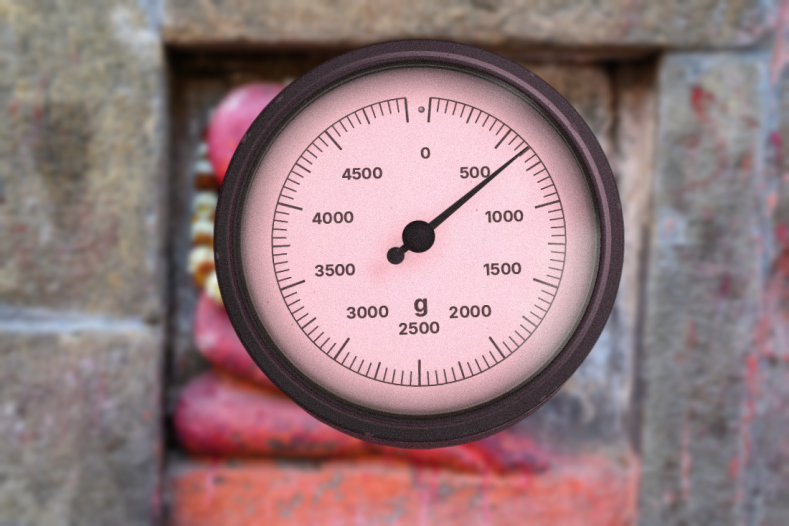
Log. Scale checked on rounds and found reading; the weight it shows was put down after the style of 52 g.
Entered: 650 g
